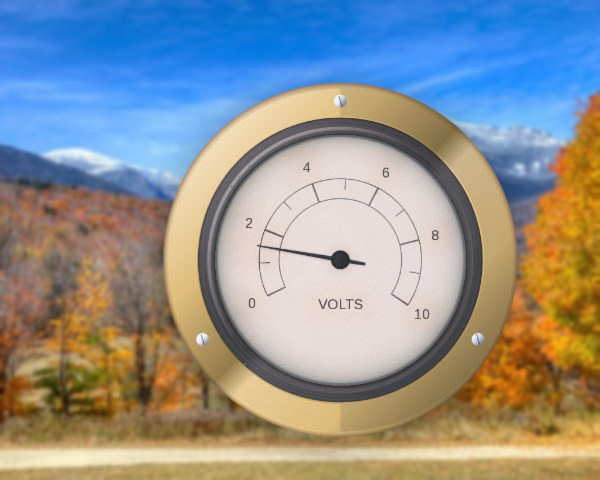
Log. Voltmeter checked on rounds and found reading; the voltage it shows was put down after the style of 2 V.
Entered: 1.5 V
